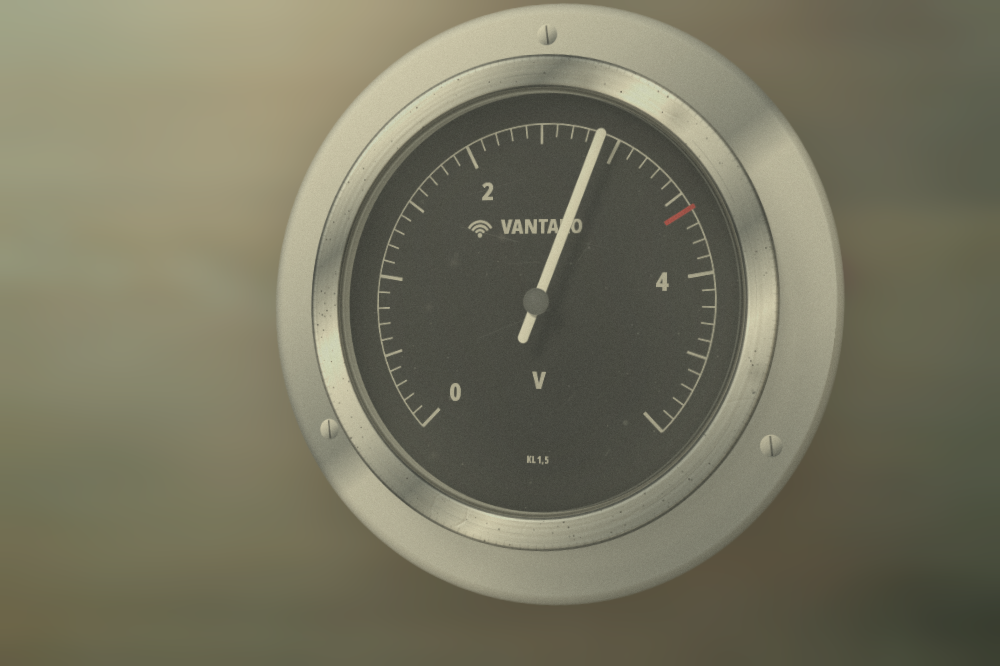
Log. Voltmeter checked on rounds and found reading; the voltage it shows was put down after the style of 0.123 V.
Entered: 2.9 V
